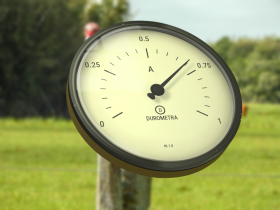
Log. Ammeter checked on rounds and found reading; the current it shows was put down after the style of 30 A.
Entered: 0.7 A
